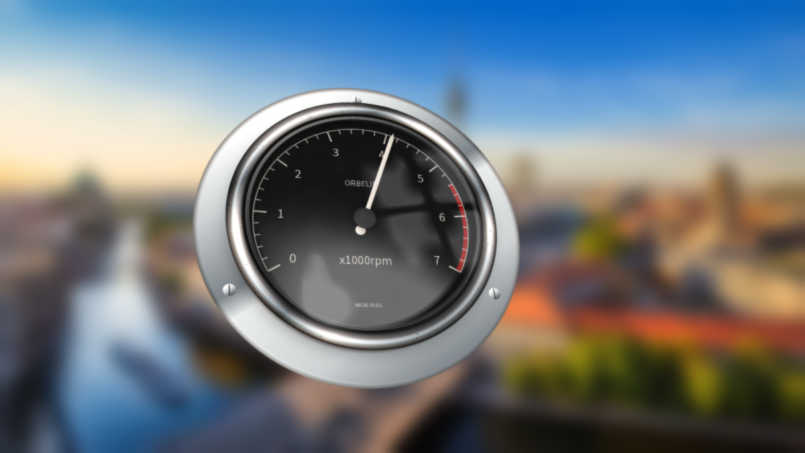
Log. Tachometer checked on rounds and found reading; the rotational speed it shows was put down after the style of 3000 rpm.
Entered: 4100 rpm
